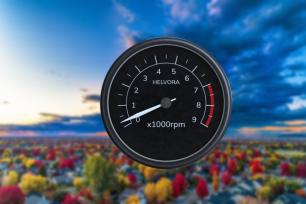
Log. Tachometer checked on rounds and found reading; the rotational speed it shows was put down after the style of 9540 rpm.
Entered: 250 rpm
